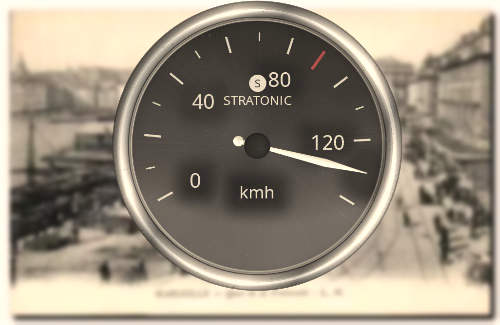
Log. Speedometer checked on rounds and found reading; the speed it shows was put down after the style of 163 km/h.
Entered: 130 km/h
